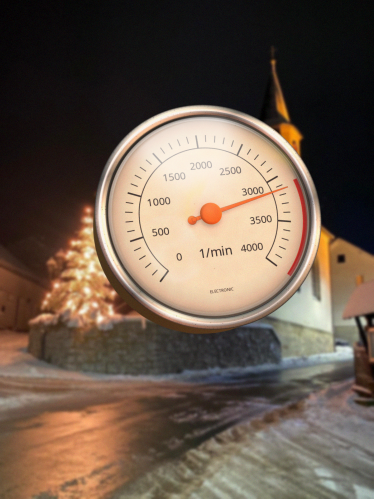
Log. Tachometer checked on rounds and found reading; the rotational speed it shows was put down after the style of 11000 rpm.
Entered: 3150 rpm
